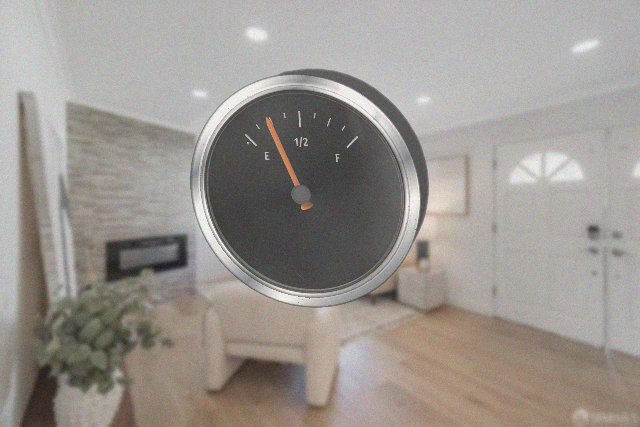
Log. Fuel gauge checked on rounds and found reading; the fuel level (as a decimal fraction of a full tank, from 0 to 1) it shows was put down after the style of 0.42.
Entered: 0.25
